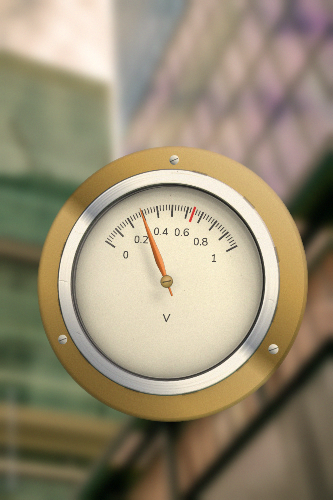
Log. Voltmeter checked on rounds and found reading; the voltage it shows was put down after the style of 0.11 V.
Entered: 0.3 V
